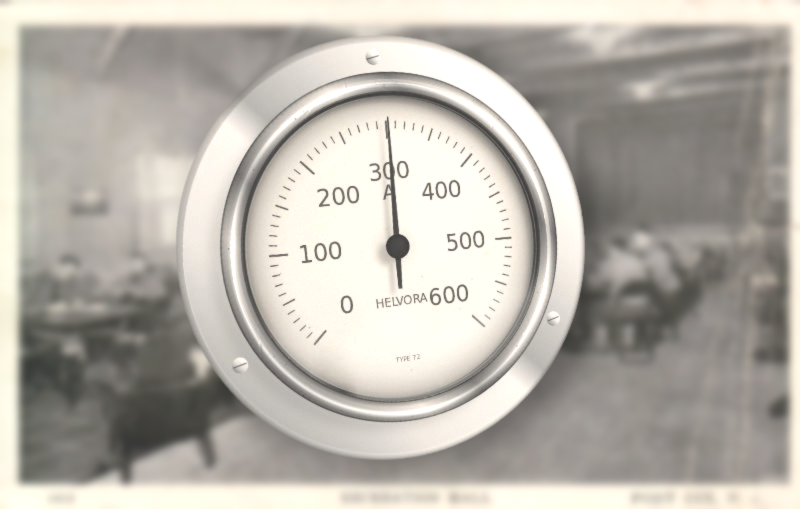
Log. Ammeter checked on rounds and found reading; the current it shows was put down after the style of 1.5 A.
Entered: 300 A
